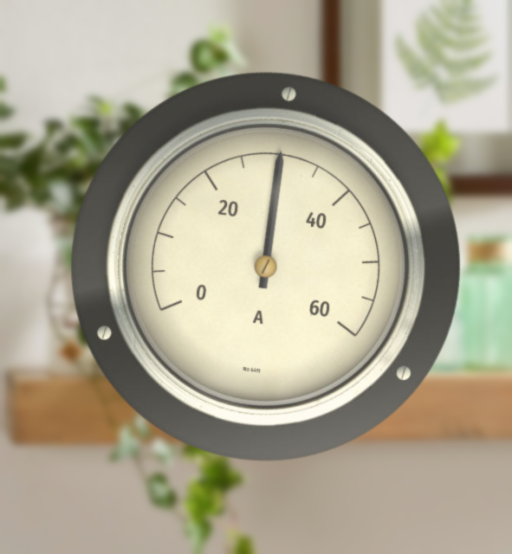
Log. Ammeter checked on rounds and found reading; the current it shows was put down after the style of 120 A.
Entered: 30 A
